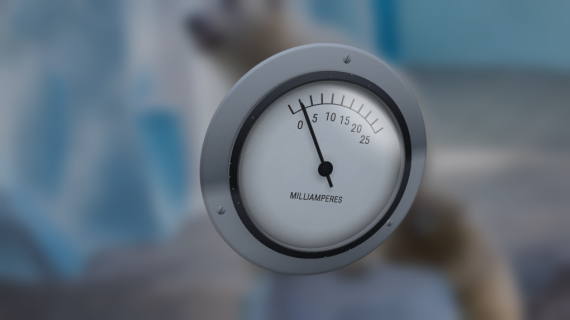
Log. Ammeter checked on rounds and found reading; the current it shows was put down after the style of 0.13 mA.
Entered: 2.5 mA
